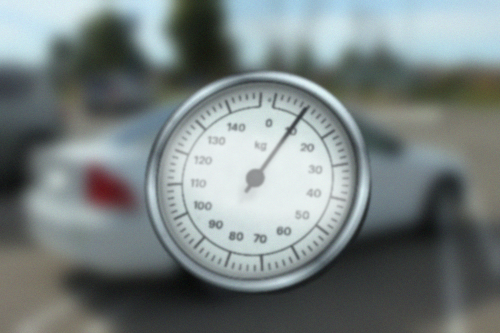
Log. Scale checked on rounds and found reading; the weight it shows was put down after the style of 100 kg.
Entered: 10 kg
